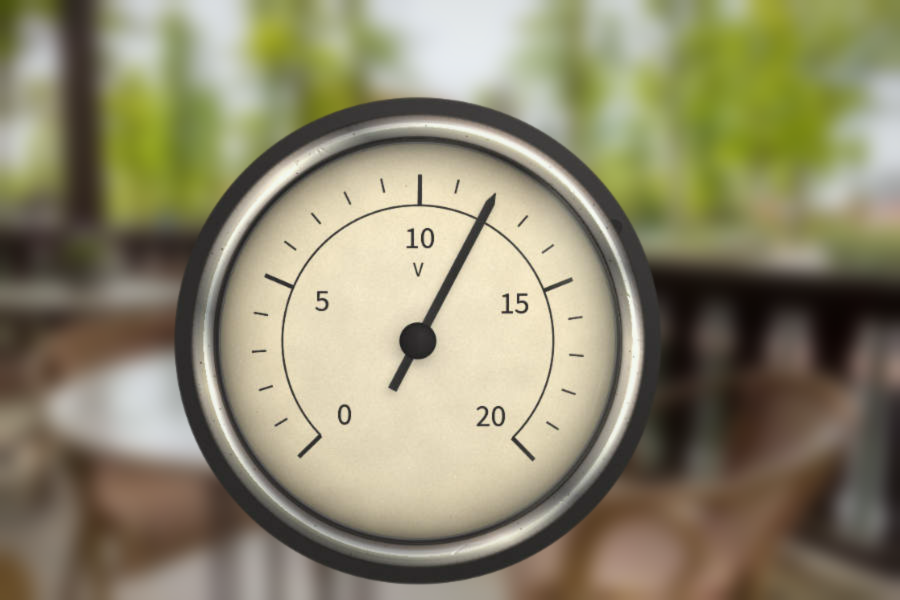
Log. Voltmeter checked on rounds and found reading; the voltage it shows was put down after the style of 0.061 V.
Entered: 12 V
